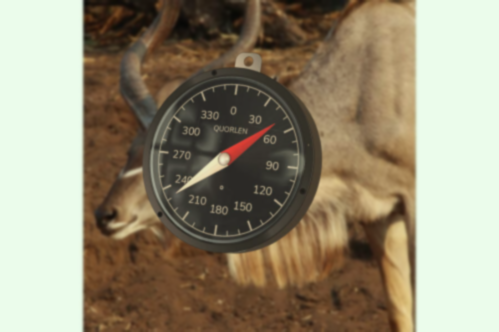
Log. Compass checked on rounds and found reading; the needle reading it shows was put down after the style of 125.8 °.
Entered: 50 °
